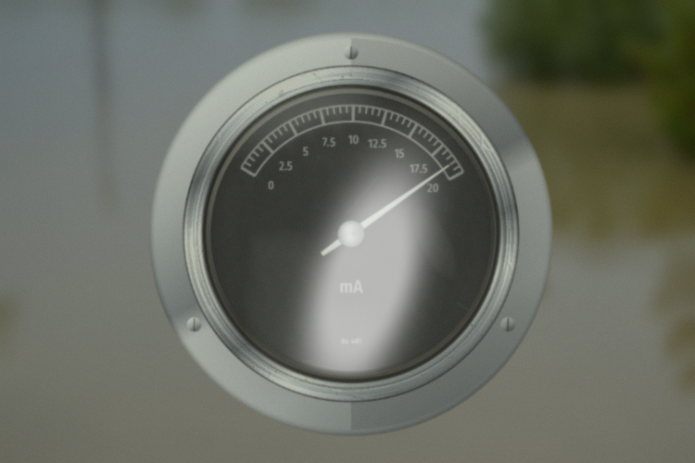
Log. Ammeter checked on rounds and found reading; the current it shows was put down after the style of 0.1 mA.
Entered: 19 mA
